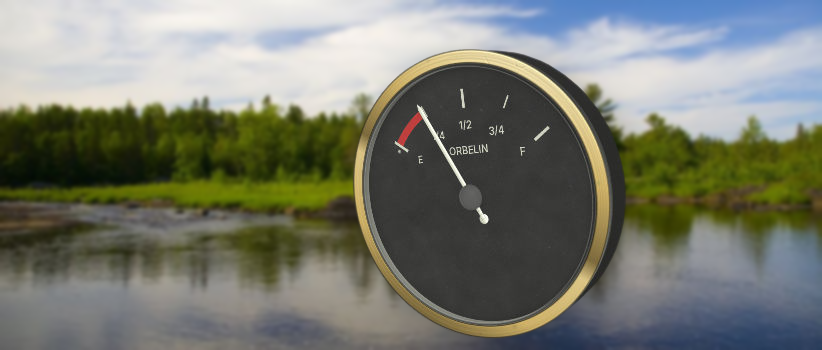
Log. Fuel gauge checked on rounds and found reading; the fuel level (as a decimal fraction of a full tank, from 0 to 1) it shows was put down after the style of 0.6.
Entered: 0.25
